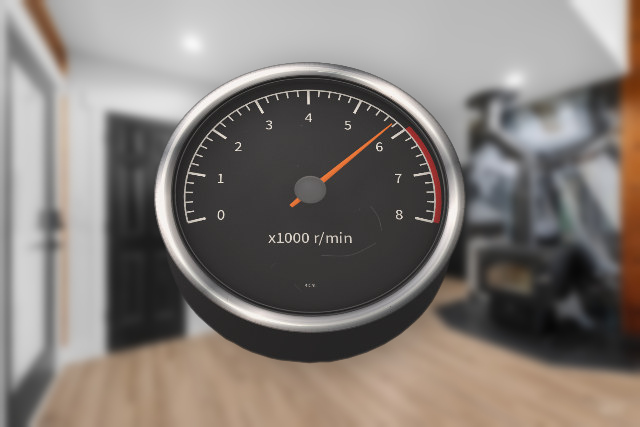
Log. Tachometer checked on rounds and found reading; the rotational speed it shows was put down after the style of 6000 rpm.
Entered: 5800 rpm
